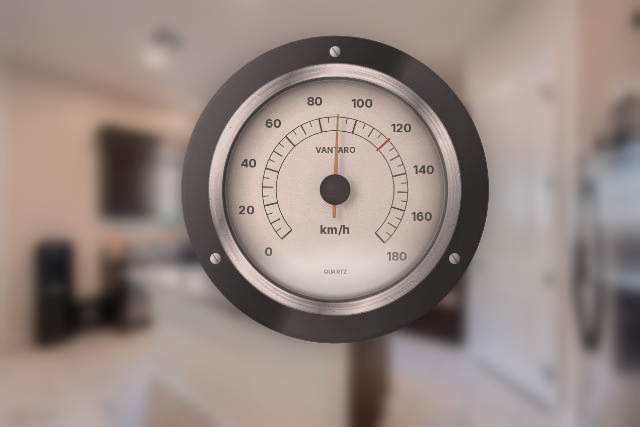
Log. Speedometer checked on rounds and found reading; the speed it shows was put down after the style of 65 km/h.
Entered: 90 km/h
